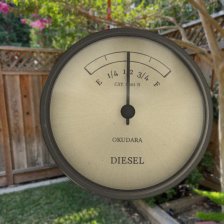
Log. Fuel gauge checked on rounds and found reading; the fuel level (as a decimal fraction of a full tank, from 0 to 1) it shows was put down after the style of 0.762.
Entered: 0.5
